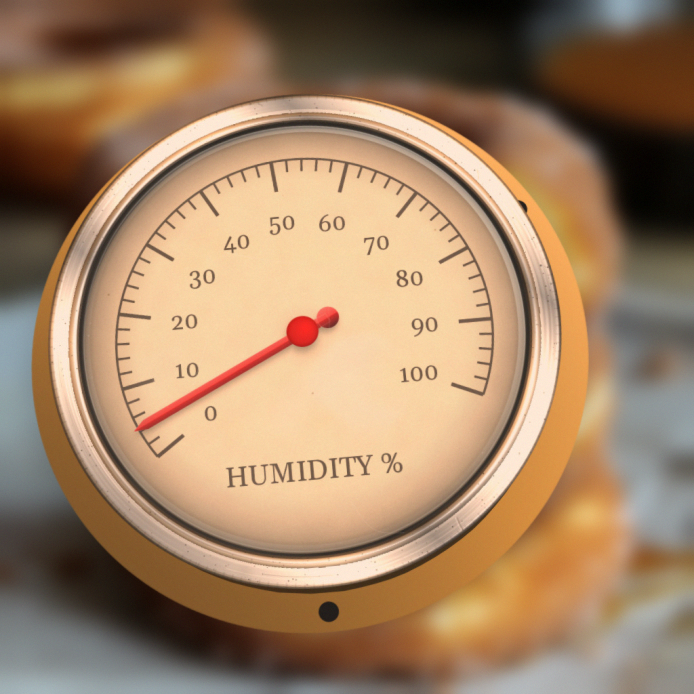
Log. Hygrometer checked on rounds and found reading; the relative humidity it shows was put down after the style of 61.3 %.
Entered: 4 %
